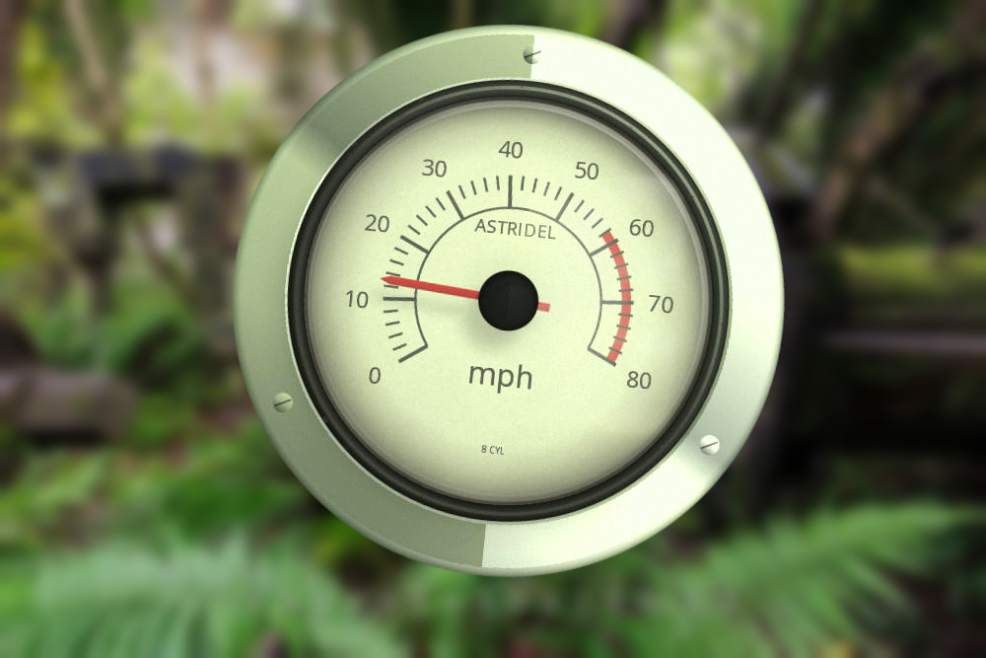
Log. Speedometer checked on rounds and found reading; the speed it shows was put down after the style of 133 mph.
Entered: 13 mph
